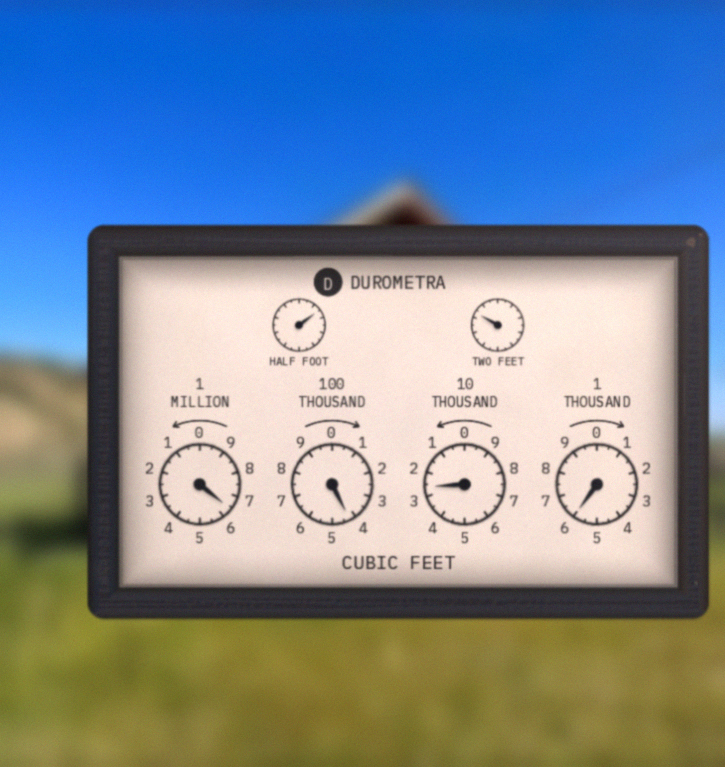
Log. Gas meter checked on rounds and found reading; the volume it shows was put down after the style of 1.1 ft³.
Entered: 642600 ft³
